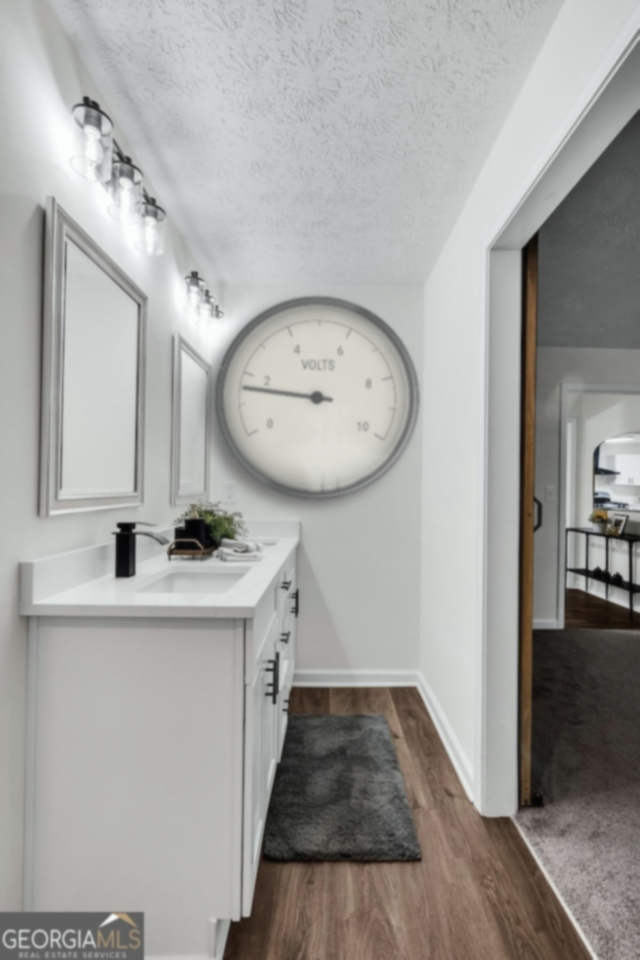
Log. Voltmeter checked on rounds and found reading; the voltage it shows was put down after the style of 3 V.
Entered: 1.5 V
